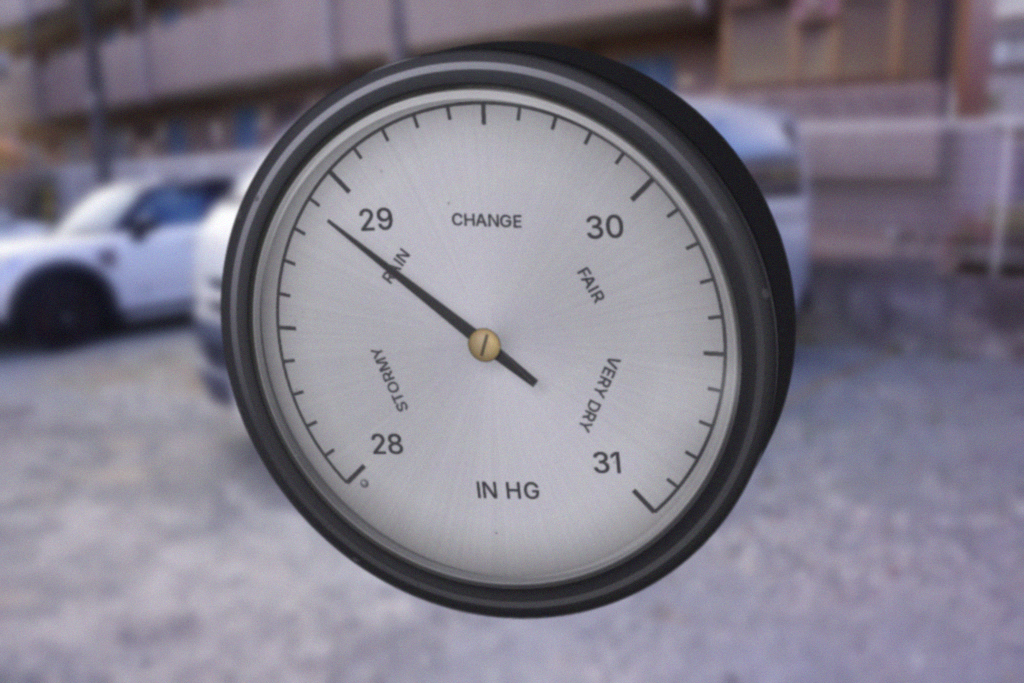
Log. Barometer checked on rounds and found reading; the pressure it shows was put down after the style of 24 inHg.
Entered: 28.9 inHg
